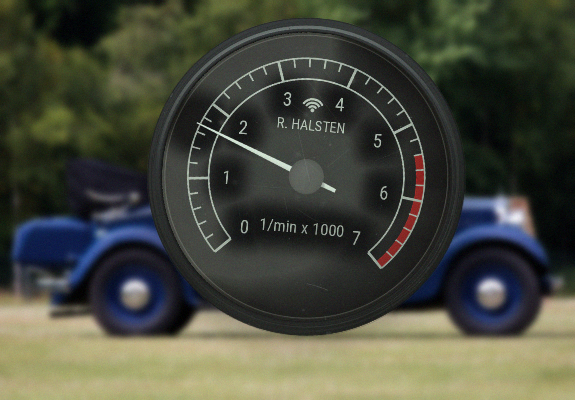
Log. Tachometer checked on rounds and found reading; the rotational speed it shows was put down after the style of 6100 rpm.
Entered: 1700 rpm
